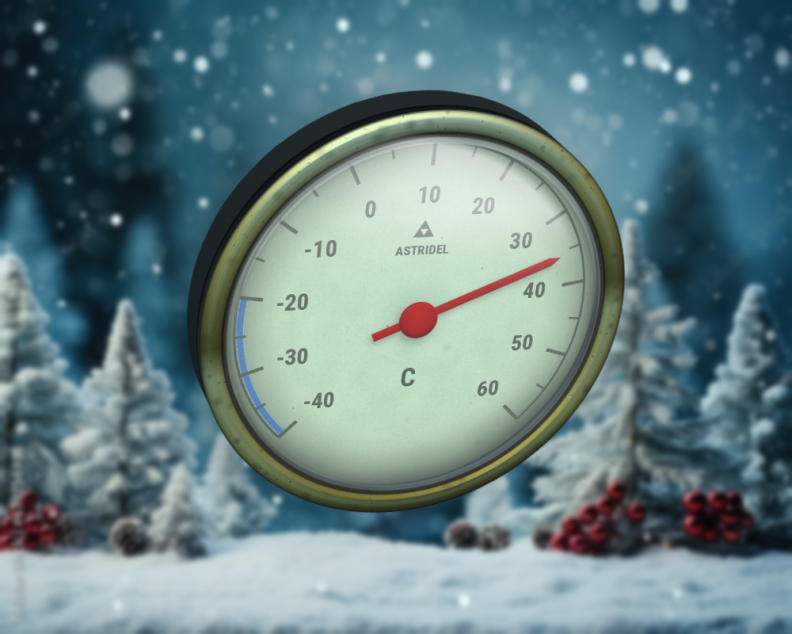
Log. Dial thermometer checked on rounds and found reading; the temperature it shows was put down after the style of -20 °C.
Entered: 35 °C
